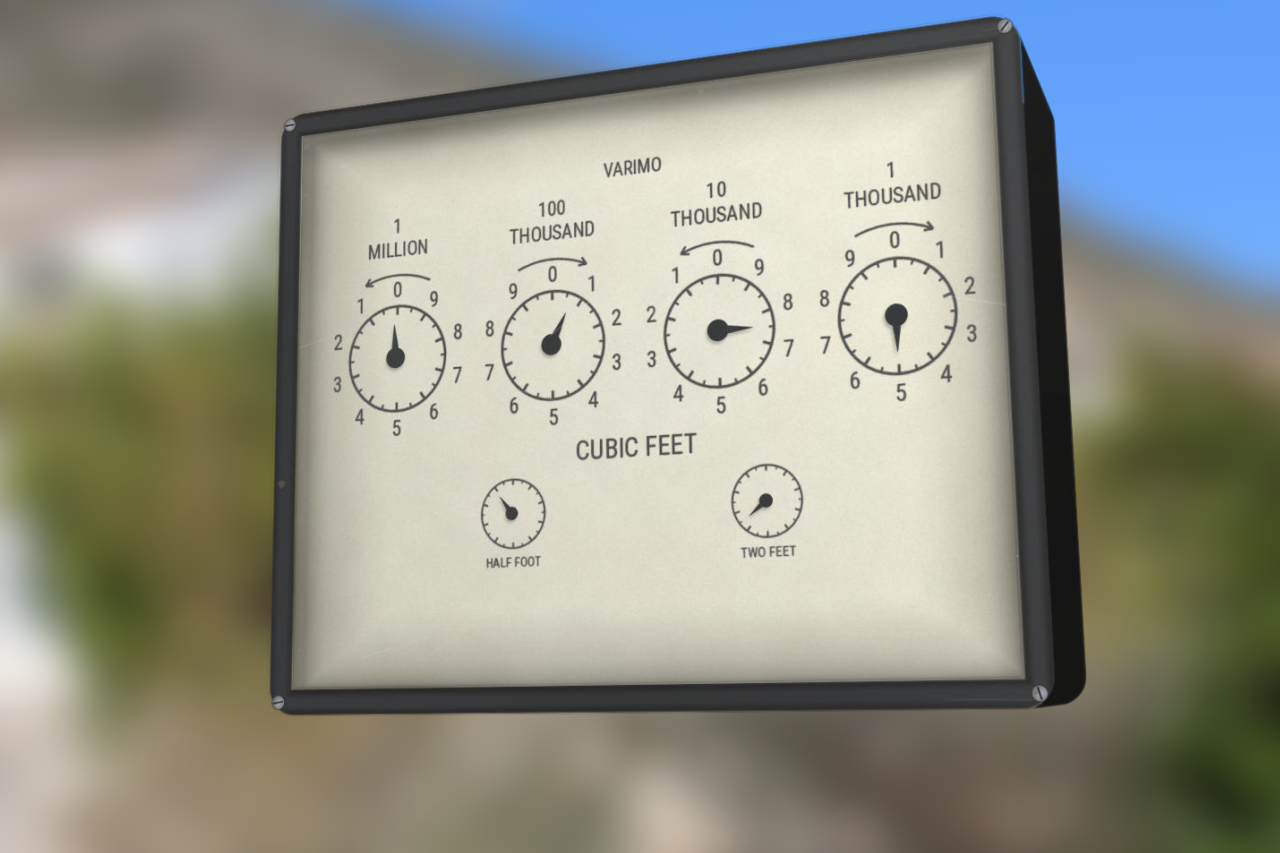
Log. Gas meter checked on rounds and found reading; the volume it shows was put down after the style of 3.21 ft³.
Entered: 7500 ft³
